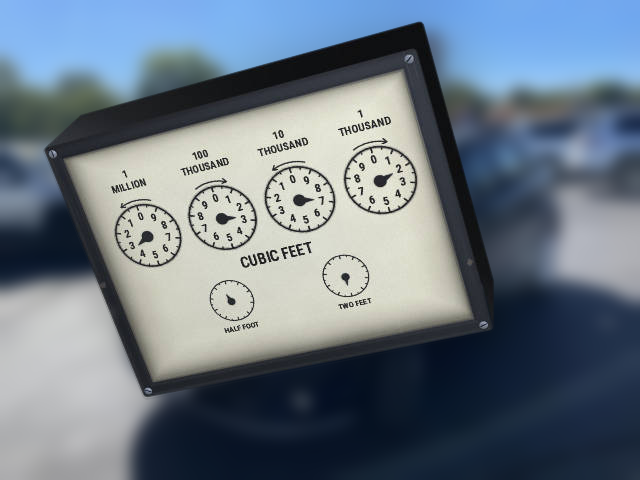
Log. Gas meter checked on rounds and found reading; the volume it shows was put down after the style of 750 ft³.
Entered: 327200 ft³
